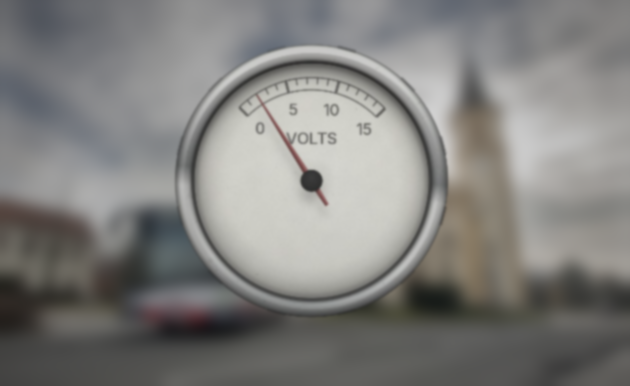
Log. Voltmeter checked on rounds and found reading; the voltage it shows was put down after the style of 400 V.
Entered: 2 V
